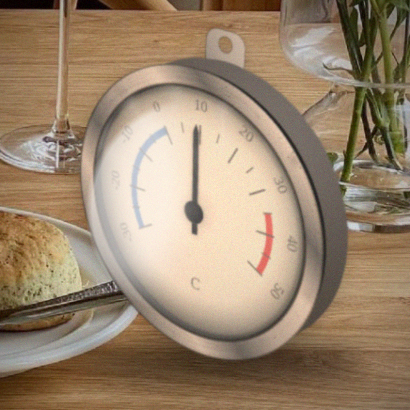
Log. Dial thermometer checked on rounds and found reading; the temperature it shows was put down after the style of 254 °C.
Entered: 10 °C
